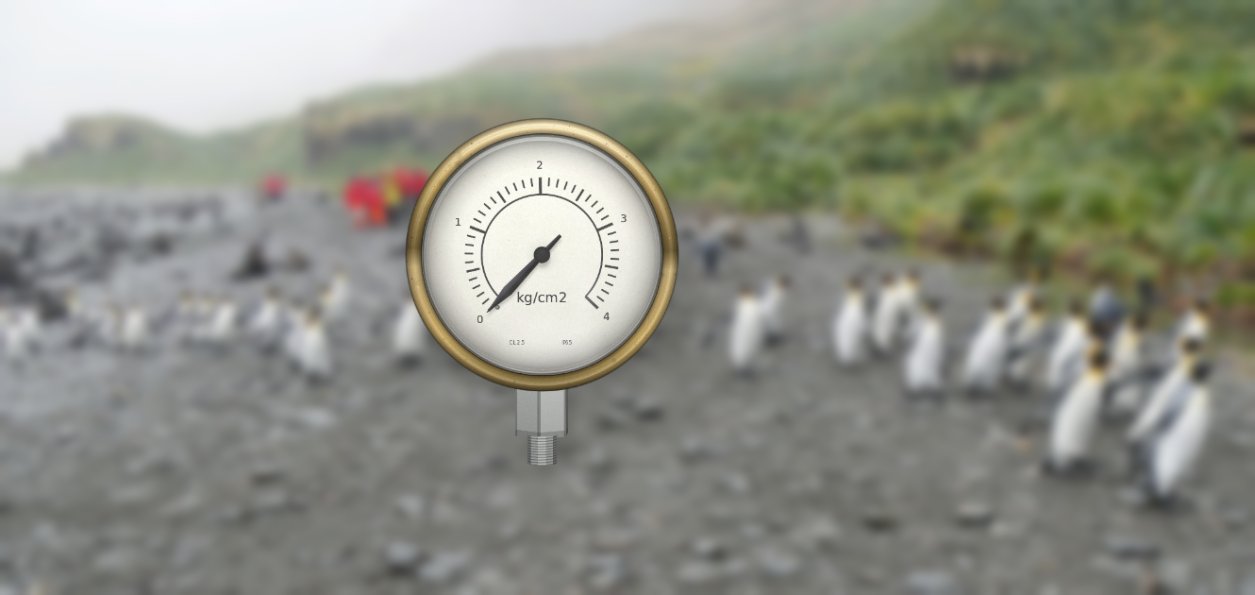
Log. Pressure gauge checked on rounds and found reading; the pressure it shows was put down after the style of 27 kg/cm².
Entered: 0 kg/cm²
